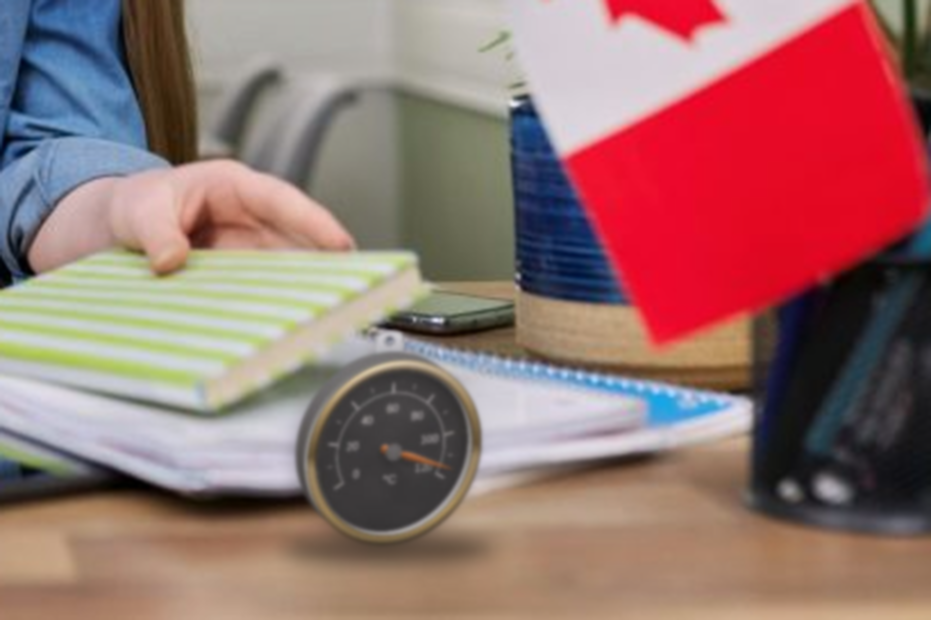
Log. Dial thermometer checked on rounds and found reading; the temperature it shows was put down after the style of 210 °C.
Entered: 115 °C
